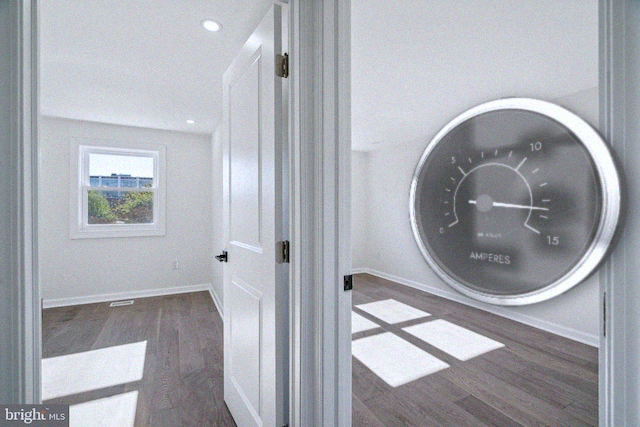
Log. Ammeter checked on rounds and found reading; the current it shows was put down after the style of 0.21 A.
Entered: 13.5 A
